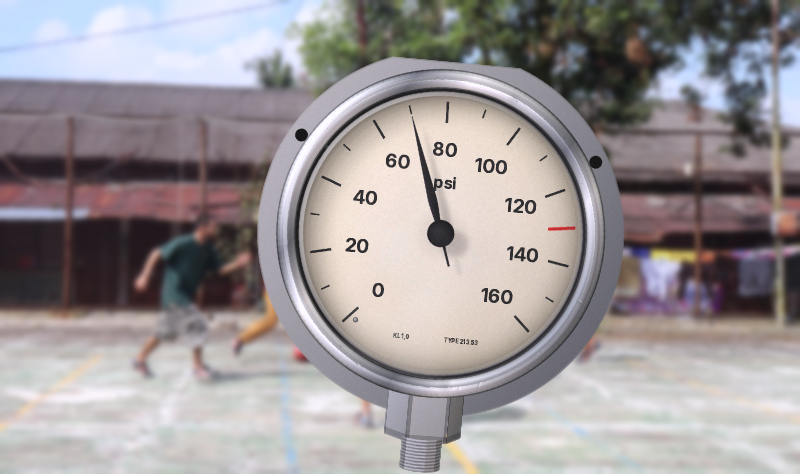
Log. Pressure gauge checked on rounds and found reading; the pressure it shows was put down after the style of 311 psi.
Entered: 70 psi
